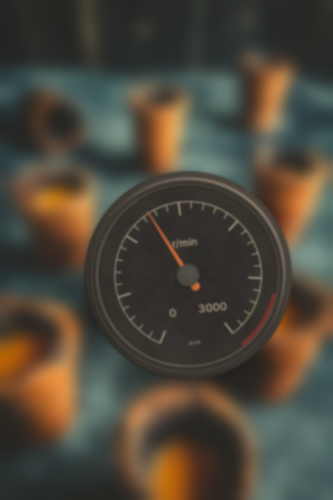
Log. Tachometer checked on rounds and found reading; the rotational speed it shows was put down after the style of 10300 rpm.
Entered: 1250 rpm
